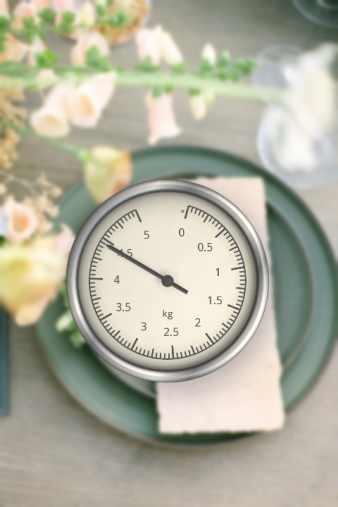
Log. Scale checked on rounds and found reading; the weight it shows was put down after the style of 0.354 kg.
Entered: 4.45 kg
